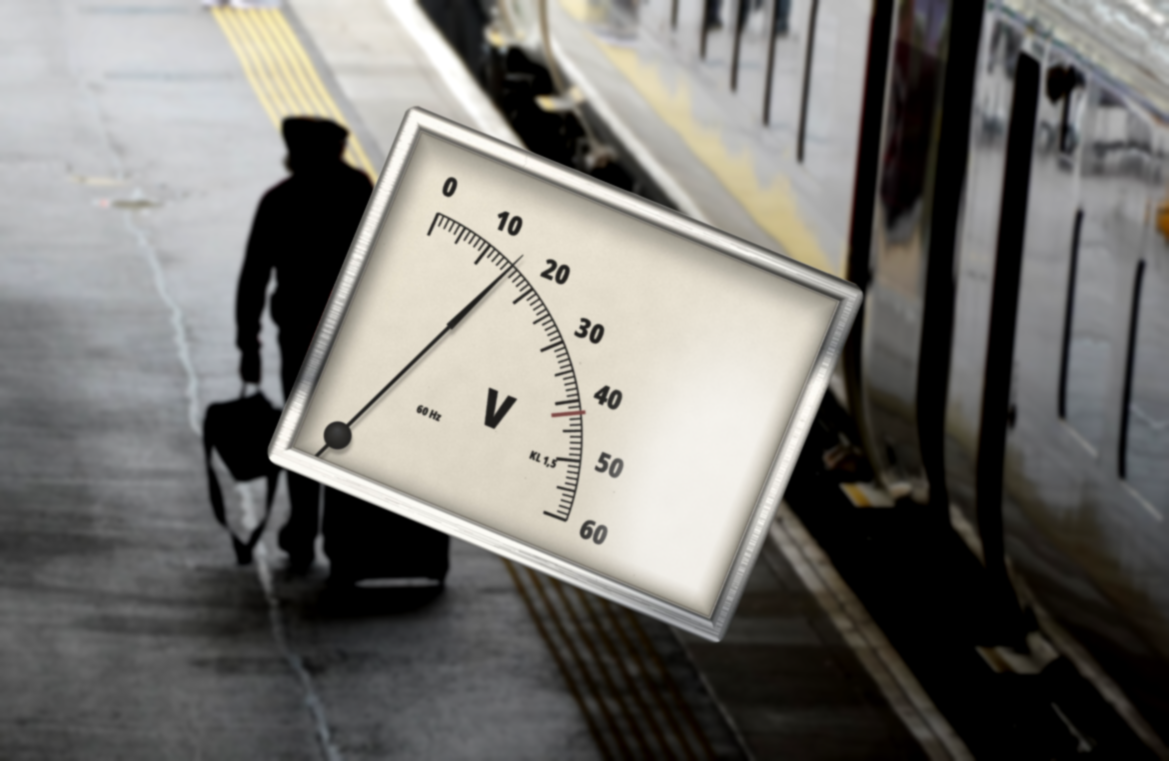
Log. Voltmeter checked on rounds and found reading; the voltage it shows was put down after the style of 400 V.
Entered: 15 V
